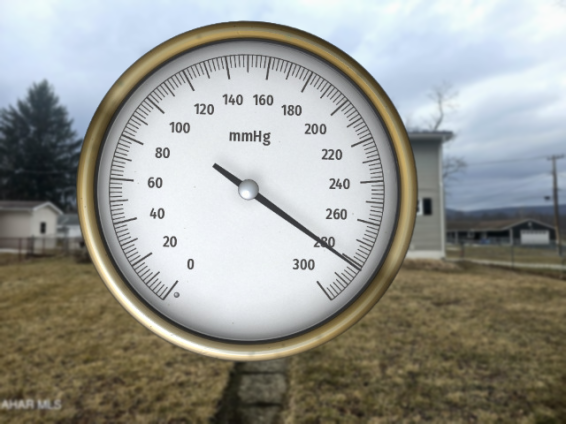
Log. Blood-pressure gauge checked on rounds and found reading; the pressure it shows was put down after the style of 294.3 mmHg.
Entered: 282 mmHg
